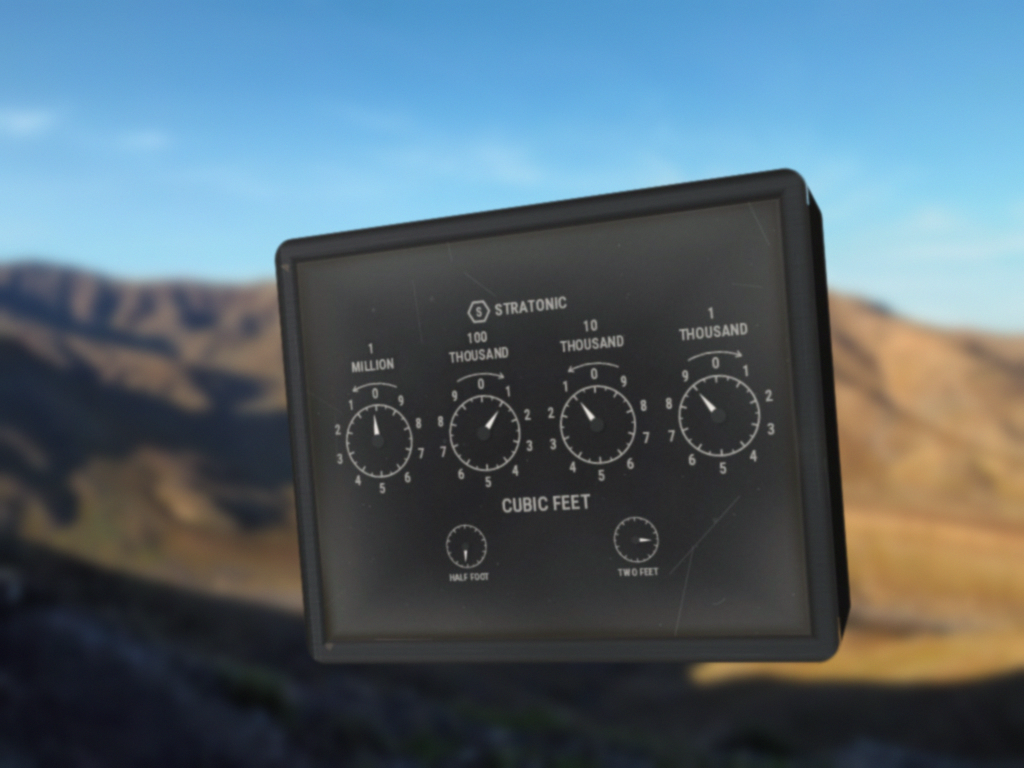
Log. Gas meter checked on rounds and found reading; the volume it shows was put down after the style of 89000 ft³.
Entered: 10900 ft³
